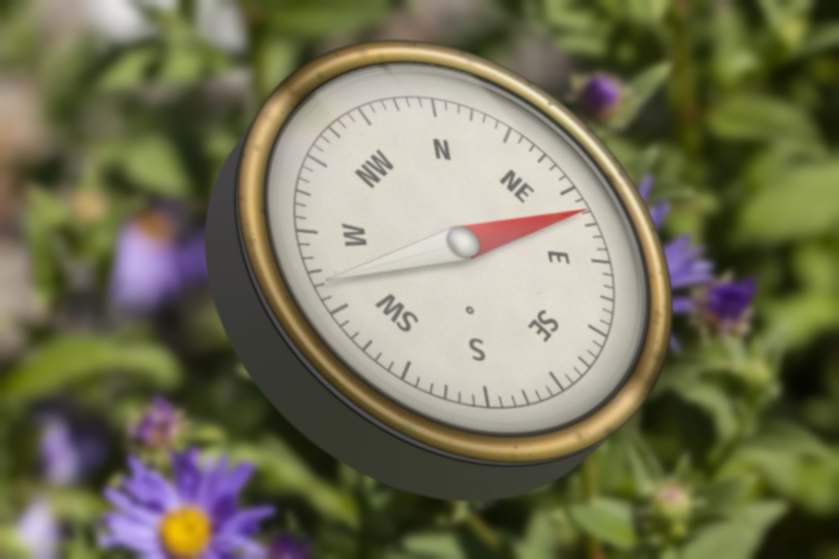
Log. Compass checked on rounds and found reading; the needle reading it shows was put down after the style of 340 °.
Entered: 70 °
